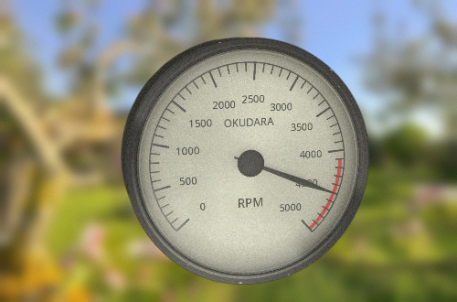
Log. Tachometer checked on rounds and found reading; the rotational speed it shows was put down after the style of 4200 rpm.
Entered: 4500 rpm
